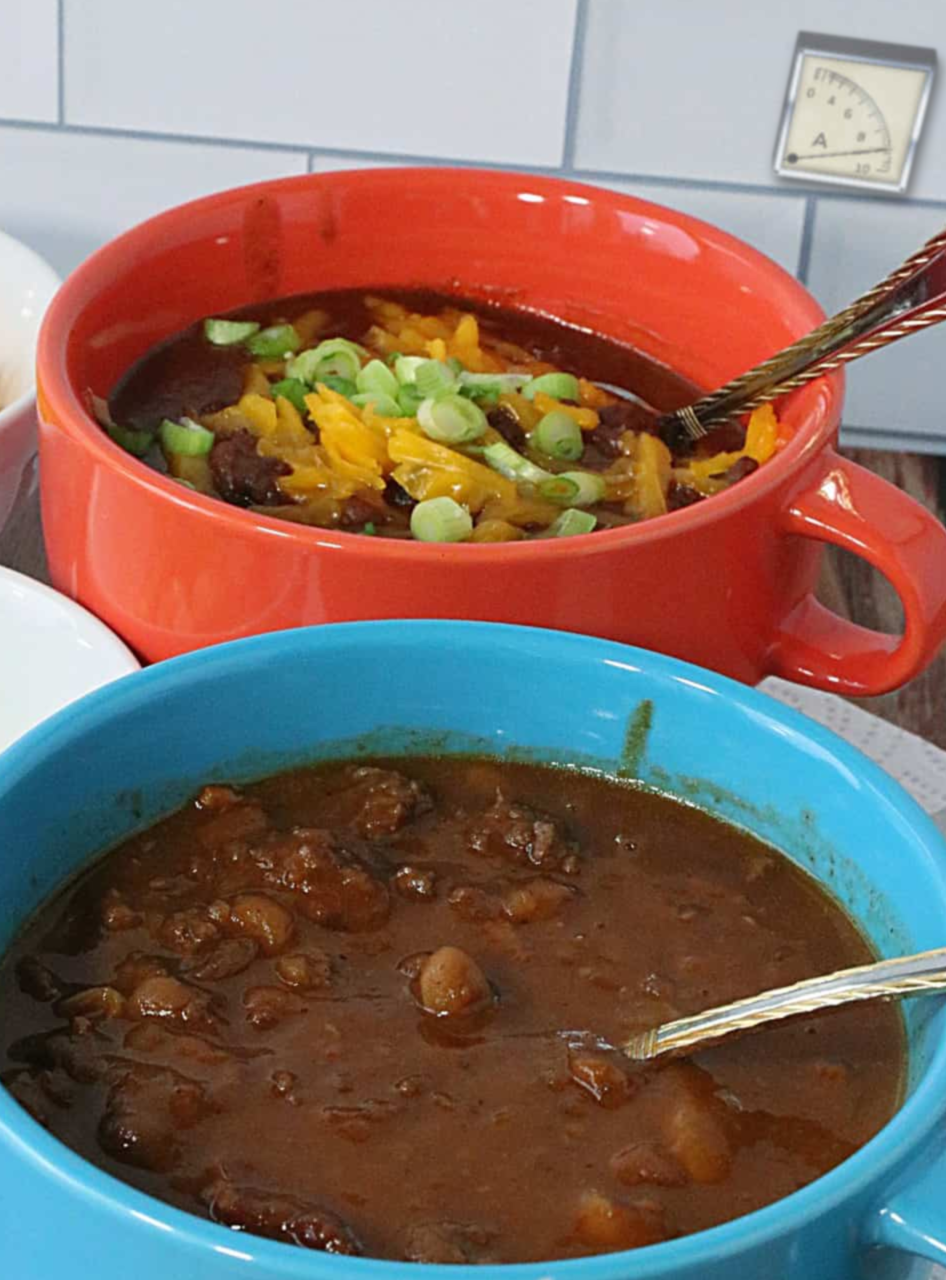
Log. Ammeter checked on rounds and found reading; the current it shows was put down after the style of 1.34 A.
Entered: 9 A
